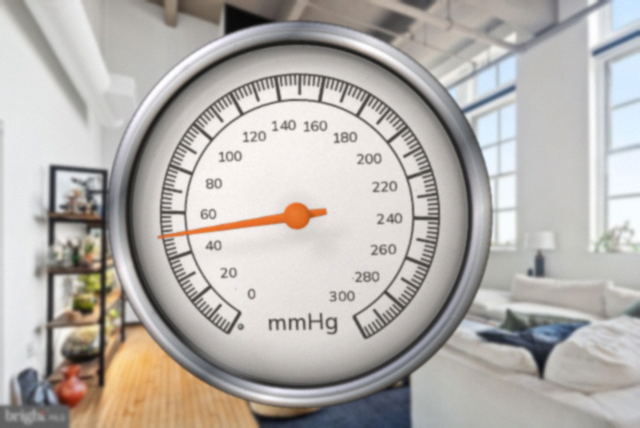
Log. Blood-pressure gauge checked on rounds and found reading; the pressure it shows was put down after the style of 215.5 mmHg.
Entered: 50 mmHg
